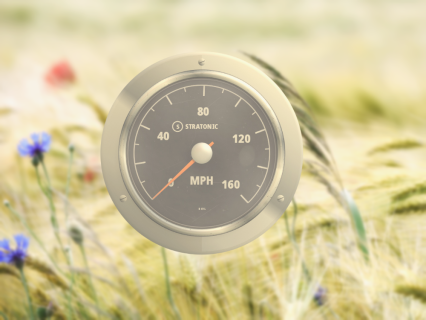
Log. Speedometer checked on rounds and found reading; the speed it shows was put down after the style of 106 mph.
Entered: 0 mph
